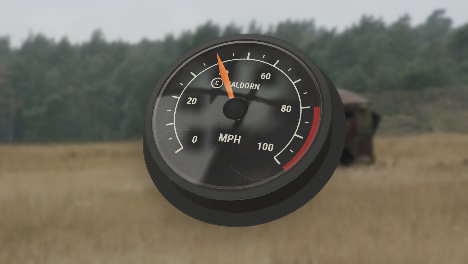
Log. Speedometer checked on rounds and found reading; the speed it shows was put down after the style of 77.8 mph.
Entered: 40 mph
